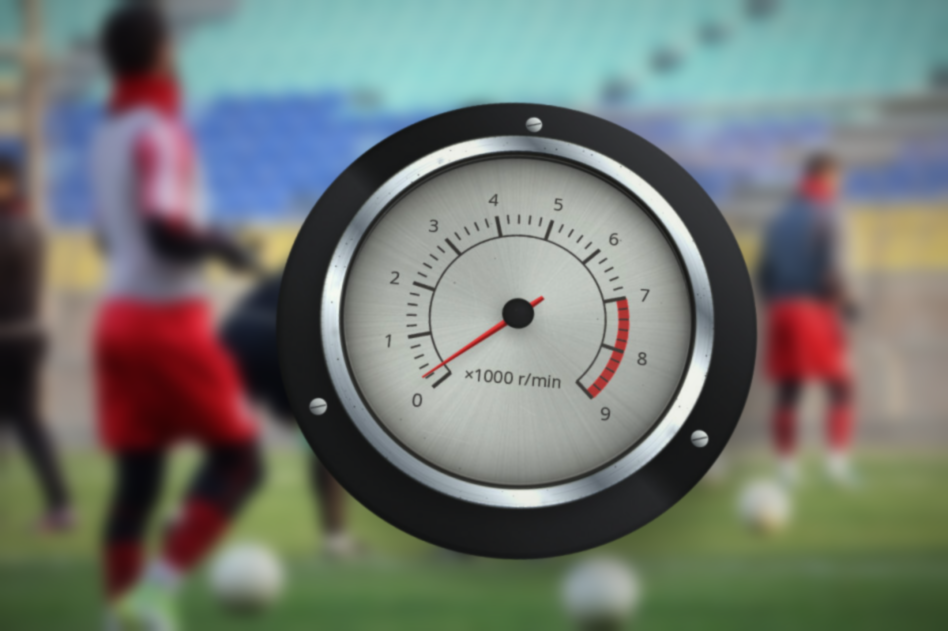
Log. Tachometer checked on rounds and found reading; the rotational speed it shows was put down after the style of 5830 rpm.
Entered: 200 rpm
